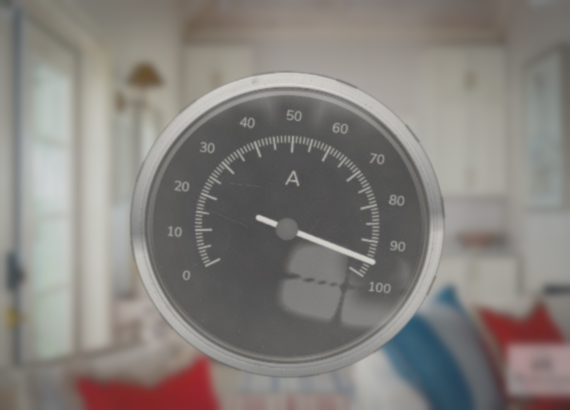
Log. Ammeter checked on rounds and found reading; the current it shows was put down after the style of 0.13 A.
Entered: 95 A
